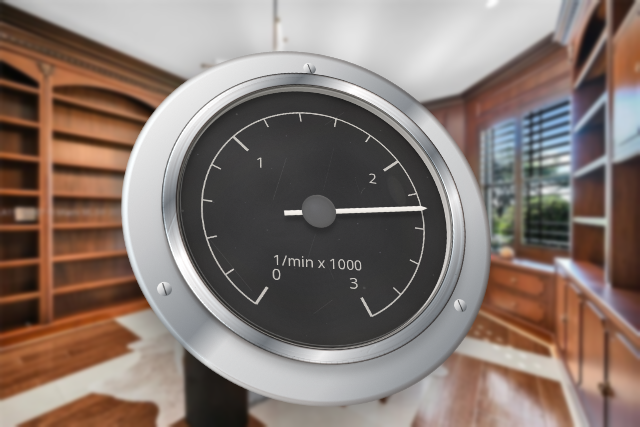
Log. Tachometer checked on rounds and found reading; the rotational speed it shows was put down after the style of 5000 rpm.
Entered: 2300 rpm
